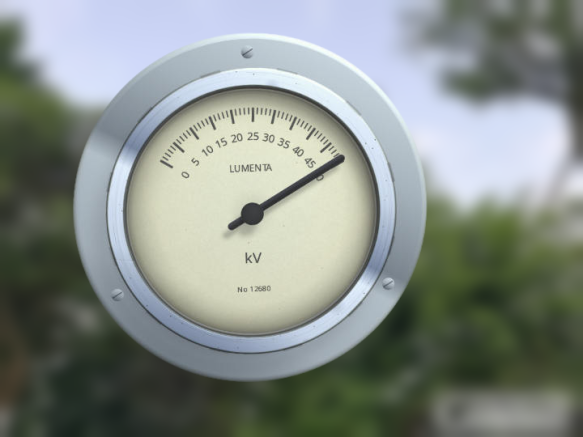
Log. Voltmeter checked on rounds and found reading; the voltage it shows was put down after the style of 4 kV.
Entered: 49 kV
